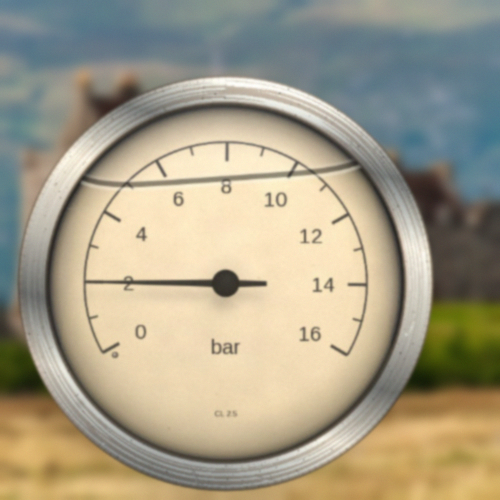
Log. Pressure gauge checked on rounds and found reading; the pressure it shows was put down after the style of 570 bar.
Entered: 2 bar
